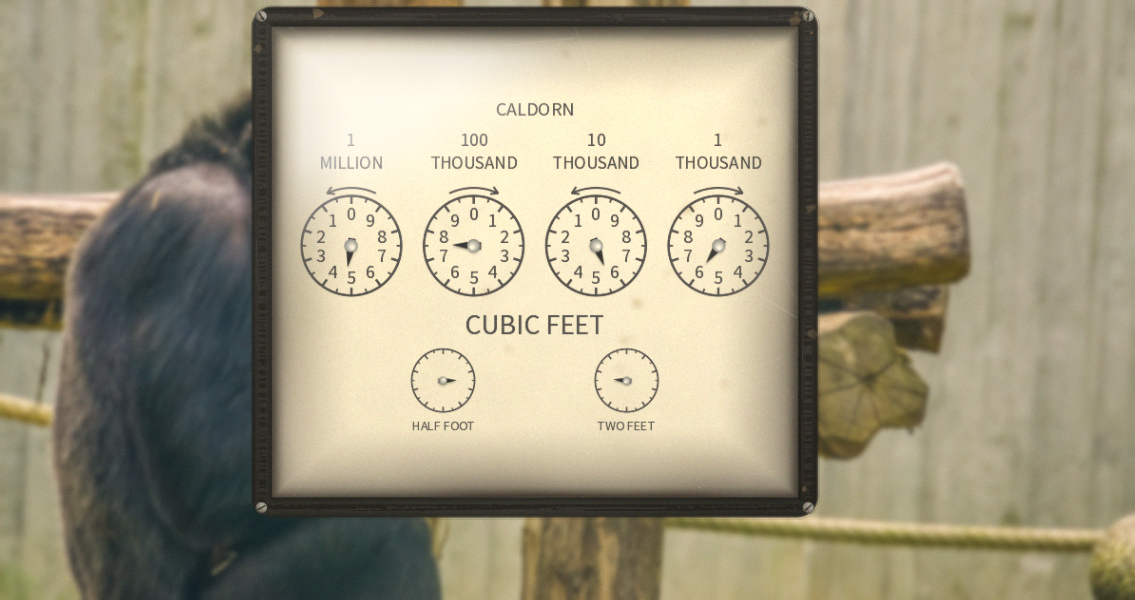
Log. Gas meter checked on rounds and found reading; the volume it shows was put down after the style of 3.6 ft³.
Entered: 475600 ft³
